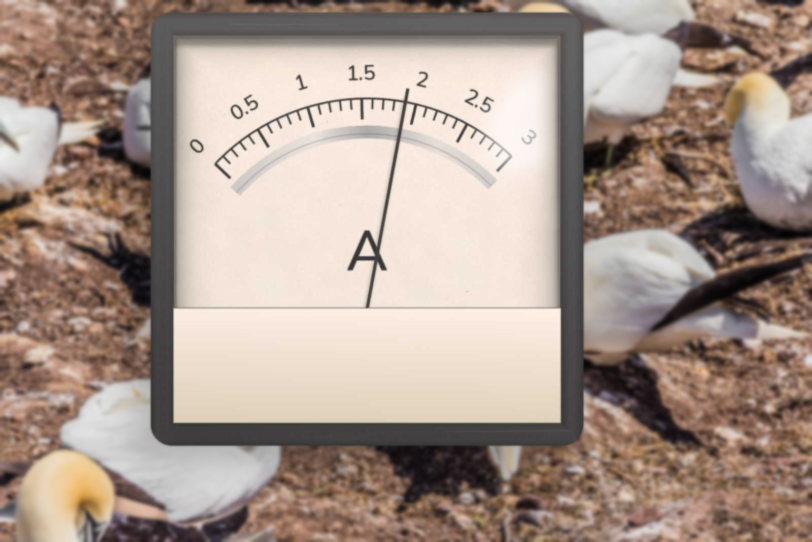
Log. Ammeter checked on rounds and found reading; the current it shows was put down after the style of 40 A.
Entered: 1.9 A
